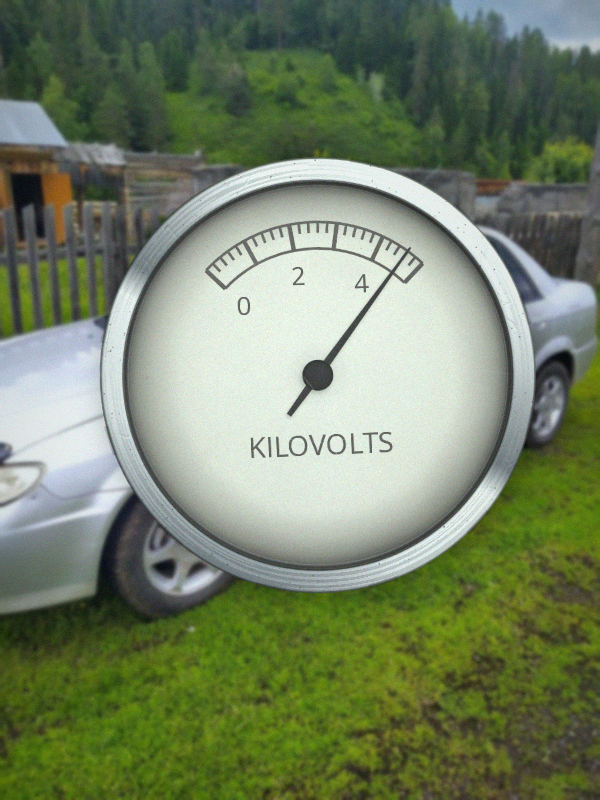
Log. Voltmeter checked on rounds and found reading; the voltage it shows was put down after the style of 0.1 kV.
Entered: 4.6 kV
